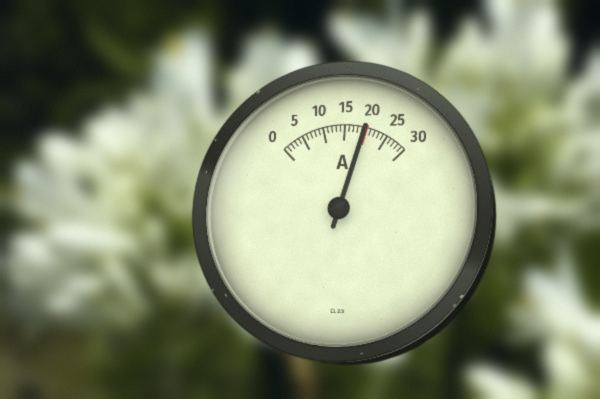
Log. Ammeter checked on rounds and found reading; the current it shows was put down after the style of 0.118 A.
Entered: 20 A
